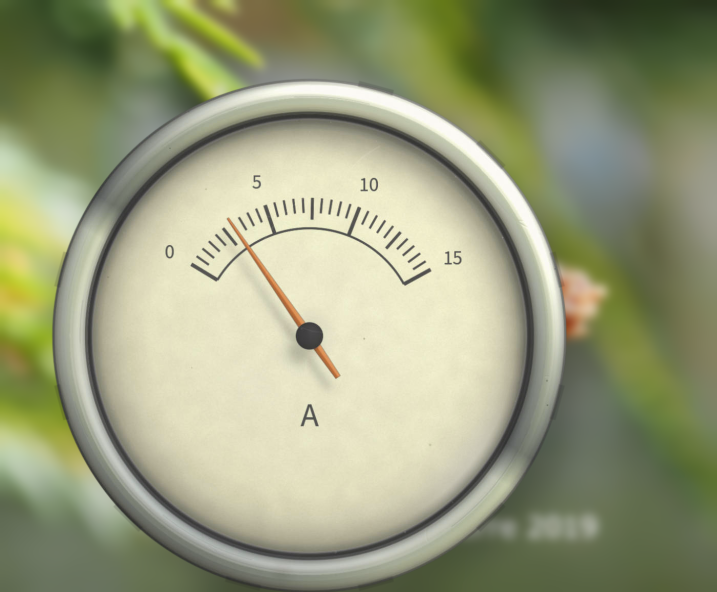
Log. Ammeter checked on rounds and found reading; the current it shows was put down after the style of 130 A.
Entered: 3 A
